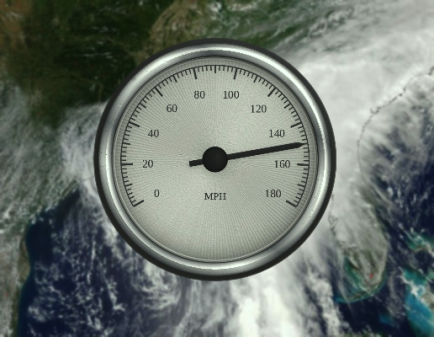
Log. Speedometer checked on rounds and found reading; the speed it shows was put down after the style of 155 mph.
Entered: 150 mph
